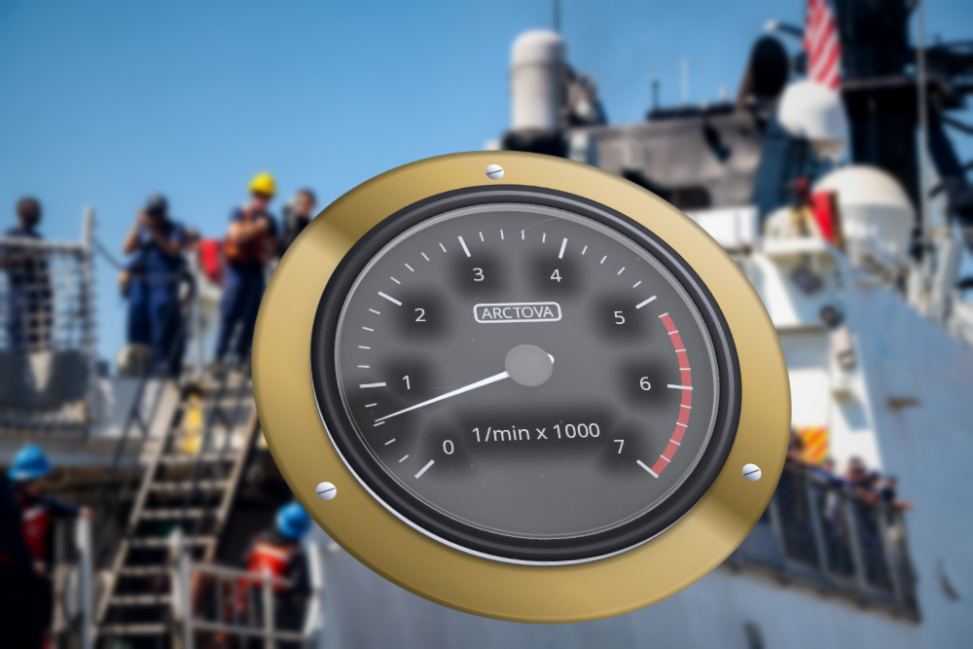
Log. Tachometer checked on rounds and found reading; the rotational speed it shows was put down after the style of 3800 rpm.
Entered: 600 rpm
